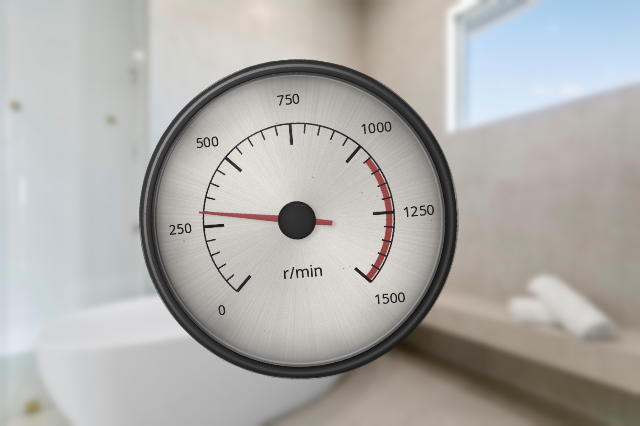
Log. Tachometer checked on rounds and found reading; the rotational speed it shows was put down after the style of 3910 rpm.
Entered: 300 rpm
